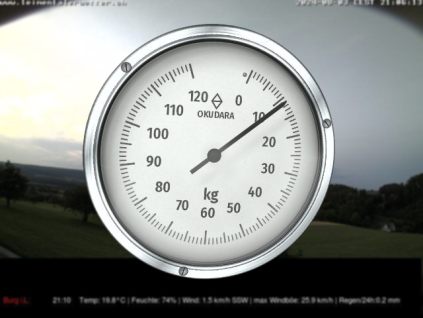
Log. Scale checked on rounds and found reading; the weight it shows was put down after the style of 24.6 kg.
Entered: 11 kg
